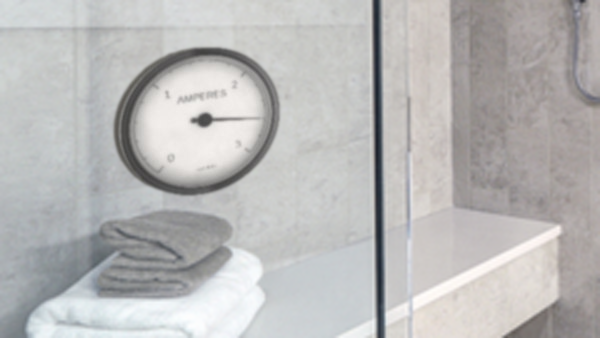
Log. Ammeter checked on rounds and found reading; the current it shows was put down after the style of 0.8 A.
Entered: 2.6 A
